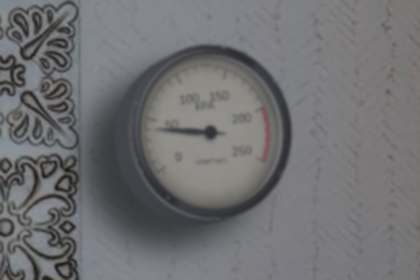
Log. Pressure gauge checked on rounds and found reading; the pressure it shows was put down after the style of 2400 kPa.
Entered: 40 kPa
